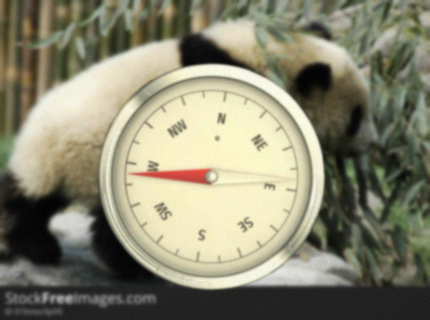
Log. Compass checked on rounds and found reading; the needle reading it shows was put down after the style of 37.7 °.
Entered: 262.5 °
